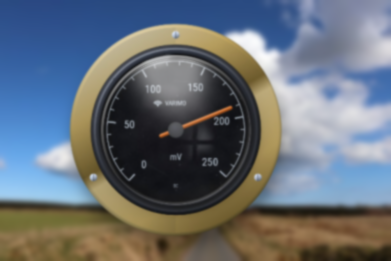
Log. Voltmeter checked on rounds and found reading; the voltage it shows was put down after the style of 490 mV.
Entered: 190 mV
